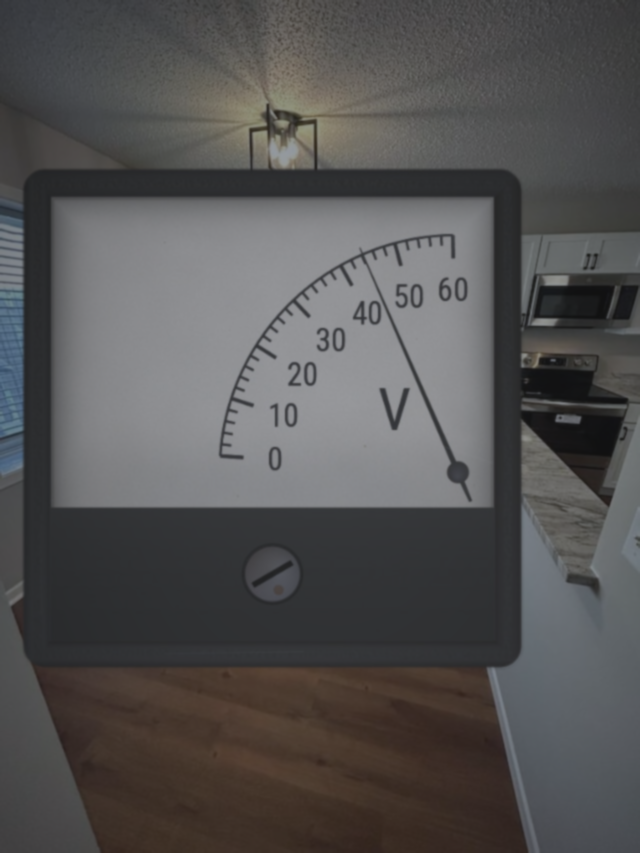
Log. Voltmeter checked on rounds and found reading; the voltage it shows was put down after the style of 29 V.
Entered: 44 V
